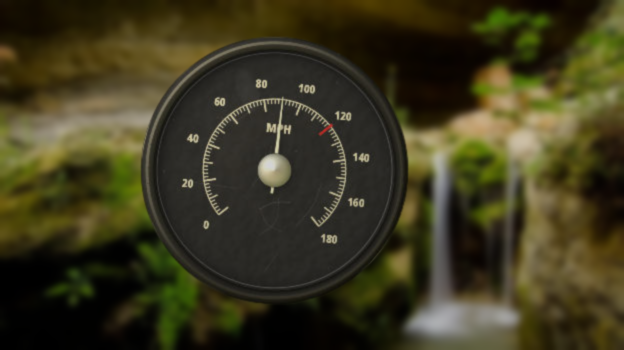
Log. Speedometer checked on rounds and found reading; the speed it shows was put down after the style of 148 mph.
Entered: 90 mph
